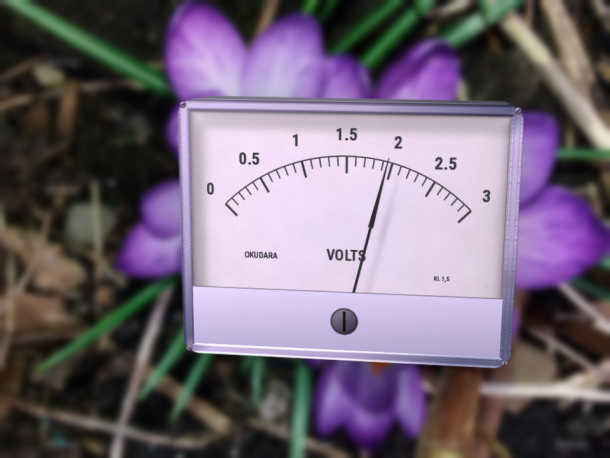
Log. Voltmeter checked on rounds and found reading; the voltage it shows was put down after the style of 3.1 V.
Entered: 1.95 V
